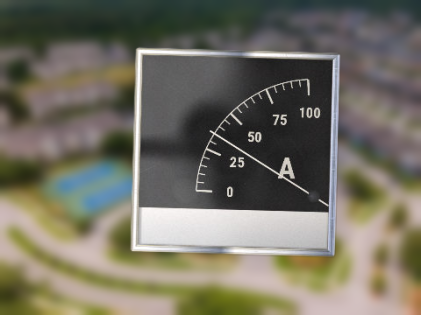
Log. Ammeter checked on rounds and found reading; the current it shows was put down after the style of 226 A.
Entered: 35 A
